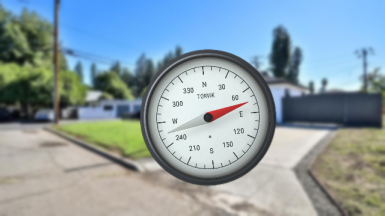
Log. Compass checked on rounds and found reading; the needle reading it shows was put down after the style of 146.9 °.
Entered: 75 °
